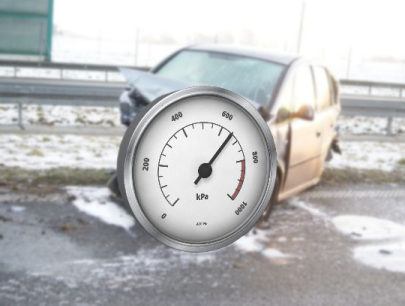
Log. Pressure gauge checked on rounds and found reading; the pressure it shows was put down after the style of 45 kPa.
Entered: 650 kPa
